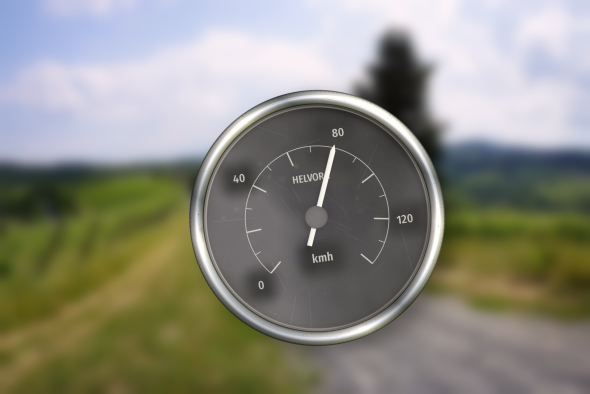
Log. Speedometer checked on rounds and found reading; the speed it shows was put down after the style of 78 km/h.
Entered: 80 km/h
